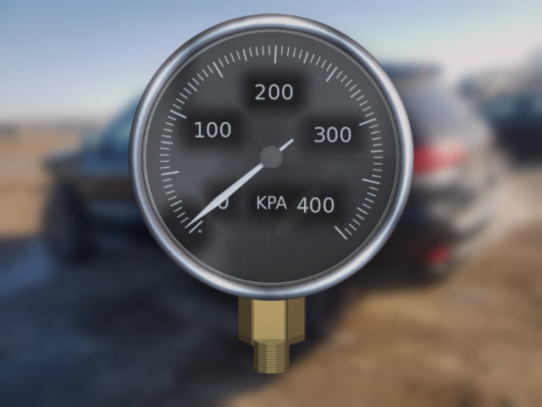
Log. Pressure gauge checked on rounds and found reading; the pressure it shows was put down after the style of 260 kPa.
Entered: 5 kPa
